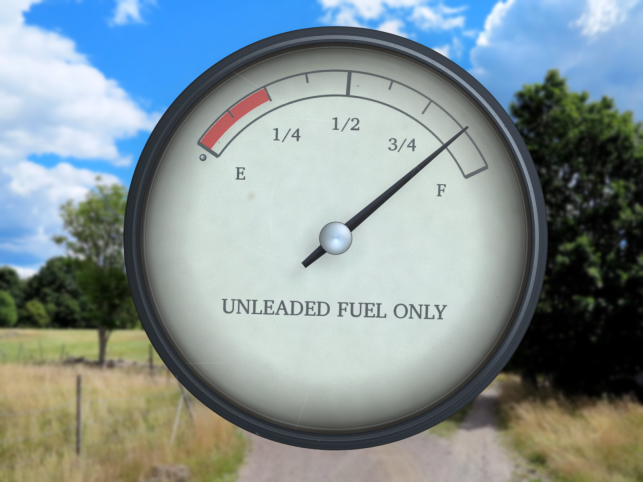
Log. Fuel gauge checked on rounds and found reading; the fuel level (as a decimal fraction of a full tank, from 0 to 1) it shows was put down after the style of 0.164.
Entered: 0.875
